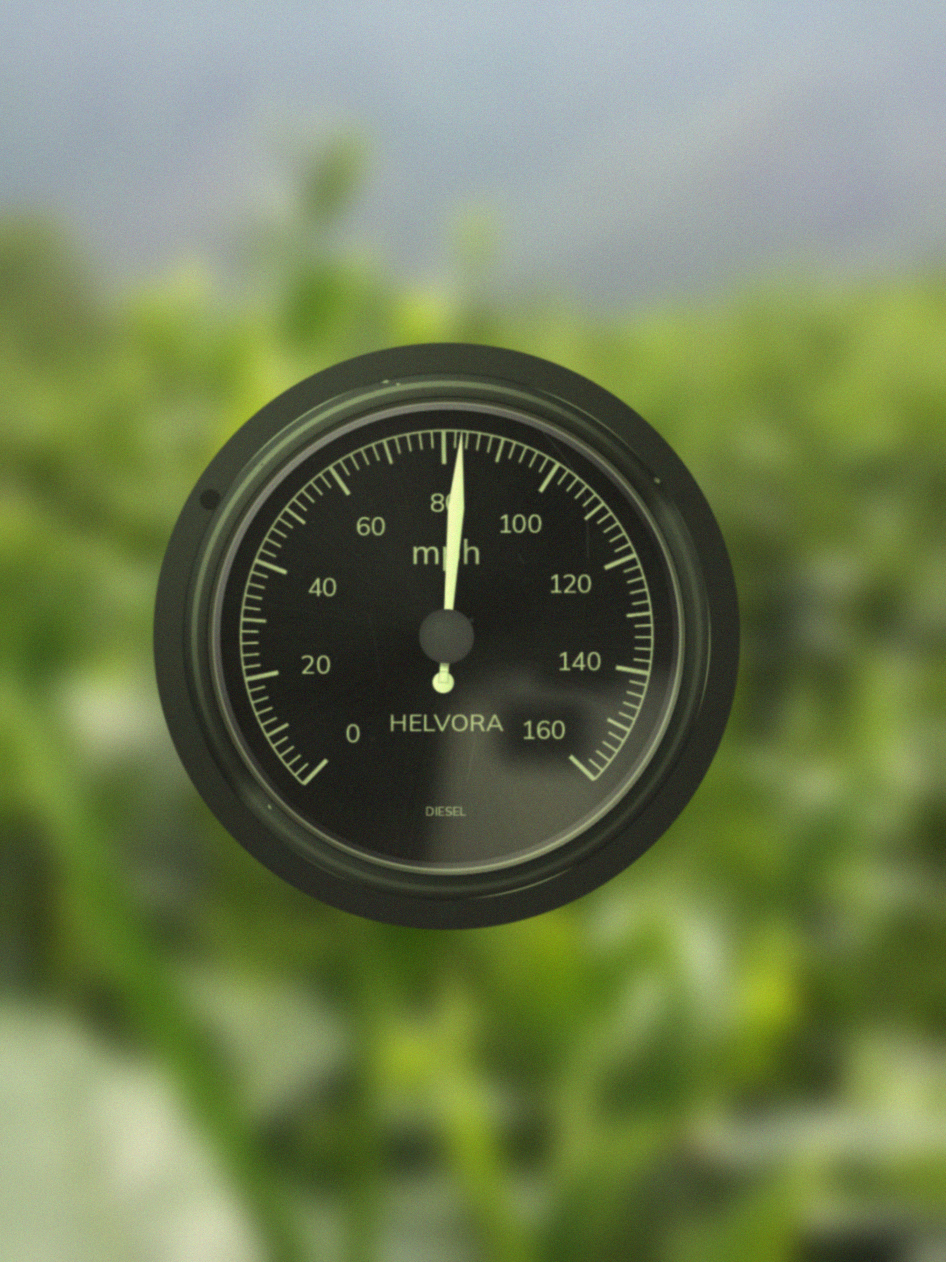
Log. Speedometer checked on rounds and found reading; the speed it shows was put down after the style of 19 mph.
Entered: 83 mph
